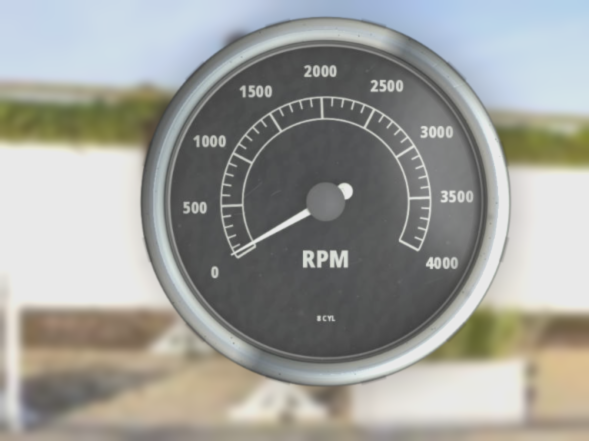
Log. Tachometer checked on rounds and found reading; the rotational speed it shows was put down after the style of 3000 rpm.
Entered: 50 rpm
